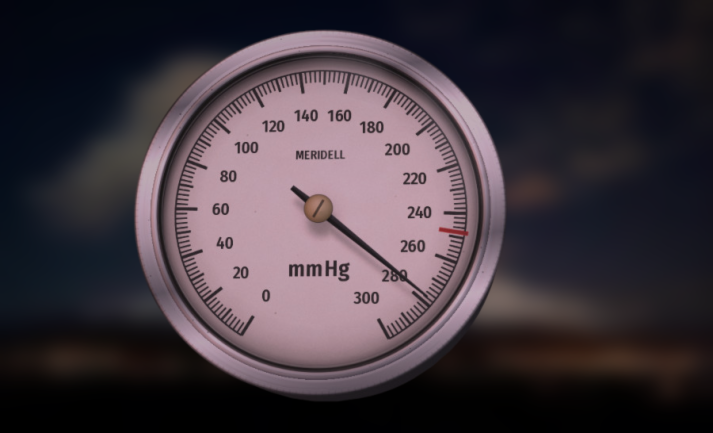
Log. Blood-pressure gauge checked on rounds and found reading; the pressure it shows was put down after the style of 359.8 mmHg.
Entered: 278 mmHg
